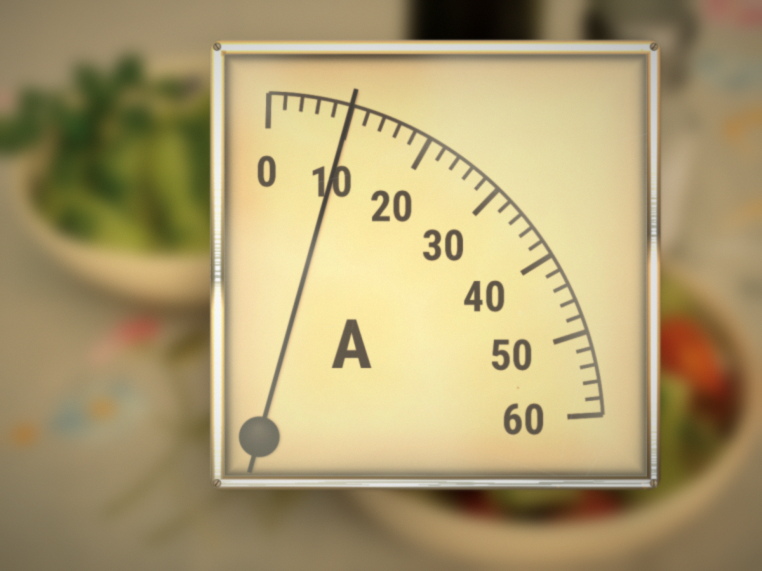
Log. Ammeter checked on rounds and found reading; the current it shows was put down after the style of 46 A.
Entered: 10 A
